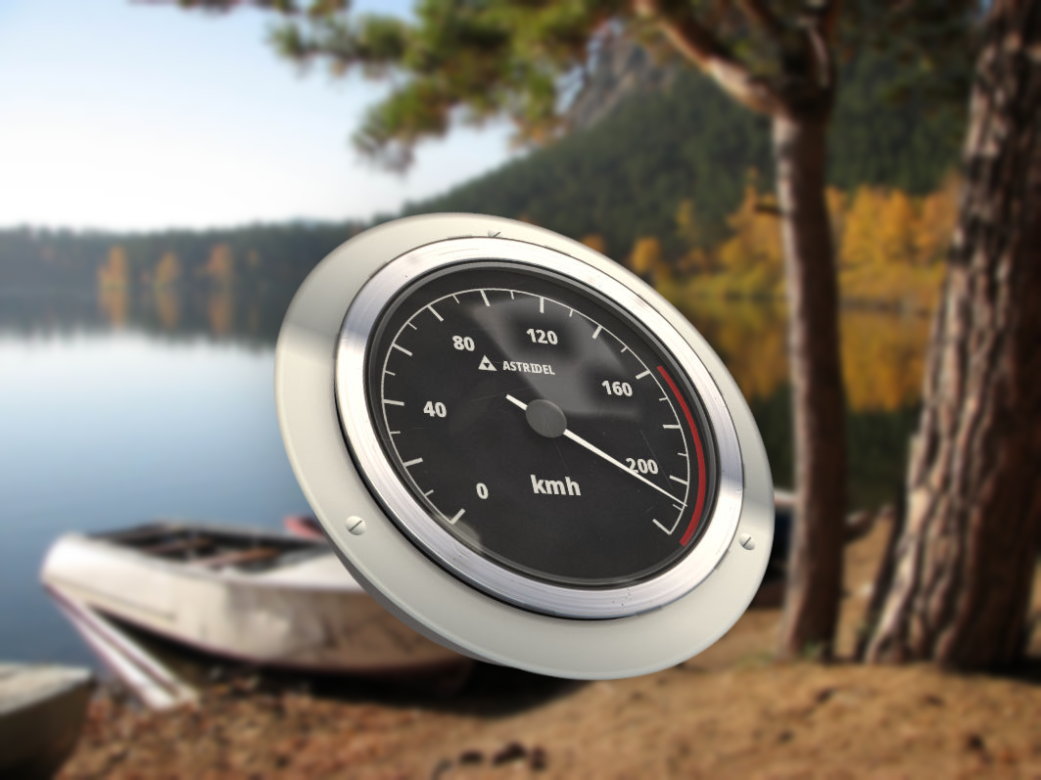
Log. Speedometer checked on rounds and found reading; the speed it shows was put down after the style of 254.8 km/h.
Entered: 210 km/h
